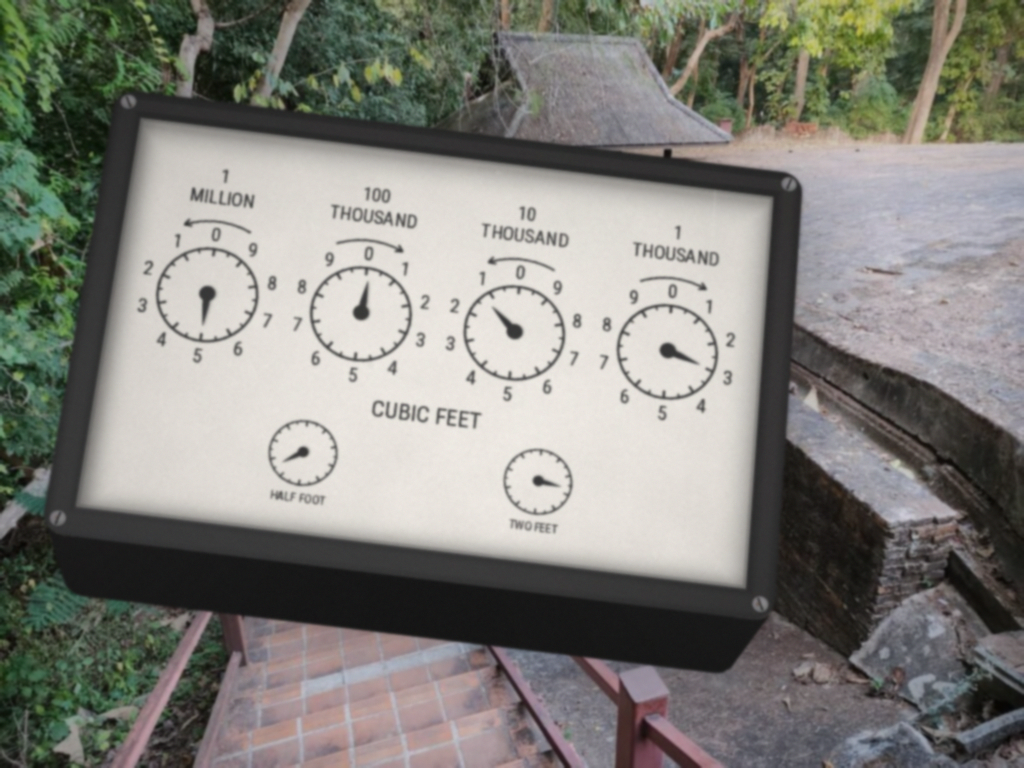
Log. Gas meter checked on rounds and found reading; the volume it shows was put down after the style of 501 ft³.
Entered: 501300 ft³
